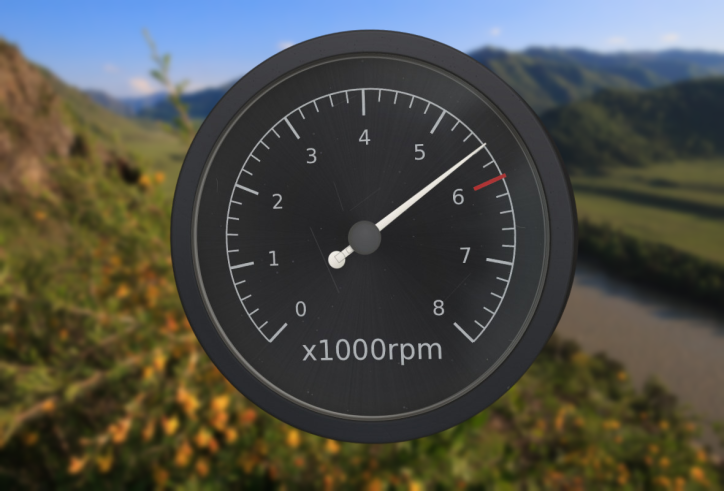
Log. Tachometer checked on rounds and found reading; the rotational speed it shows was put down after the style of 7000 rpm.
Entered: 5600 rpm
